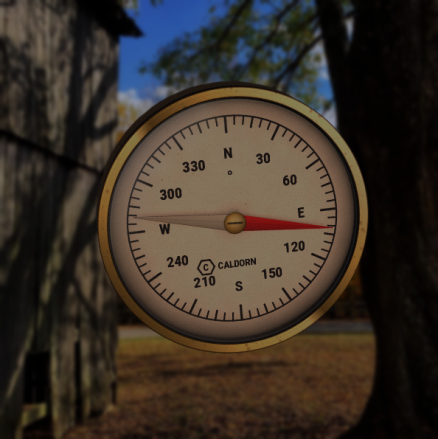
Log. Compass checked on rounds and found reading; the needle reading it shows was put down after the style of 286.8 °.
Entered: 100 °
